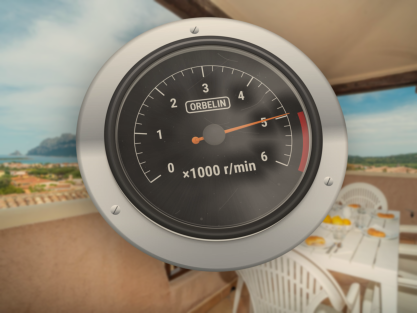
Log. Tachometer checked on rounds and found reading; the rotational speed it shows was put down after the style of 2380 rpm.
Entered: 5000 rpm
